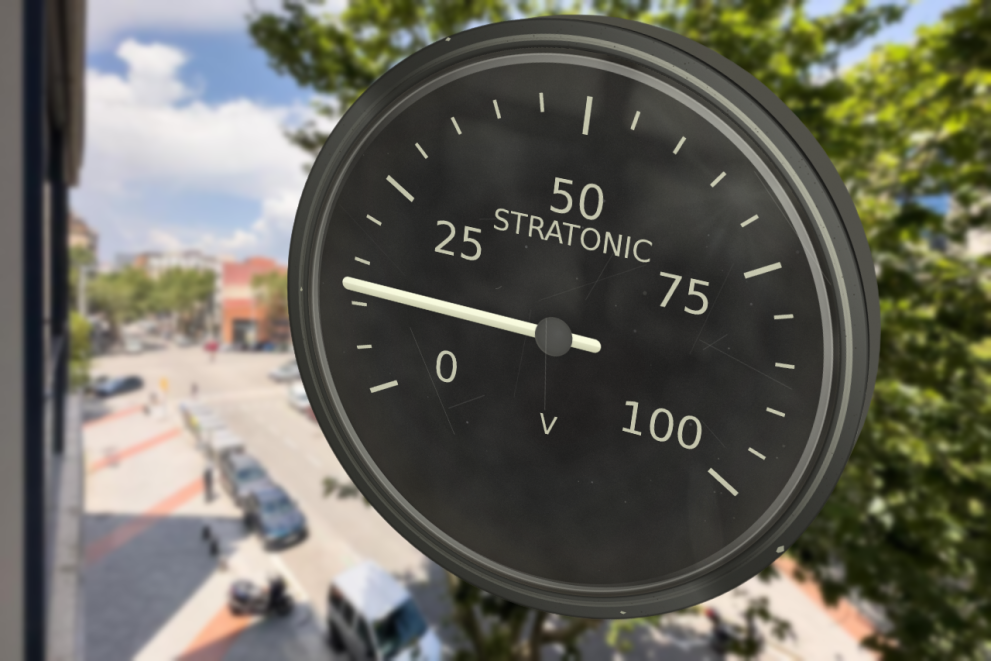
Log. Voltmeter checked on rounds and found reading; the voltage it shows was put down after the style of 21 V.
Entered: 12.5 V
